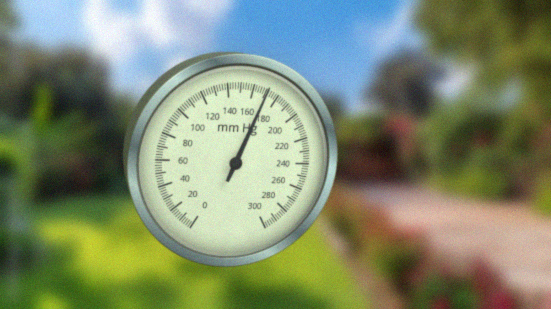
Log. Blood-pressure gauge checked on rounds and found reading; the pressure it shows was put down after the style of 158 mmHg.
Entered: 170 mmHg
